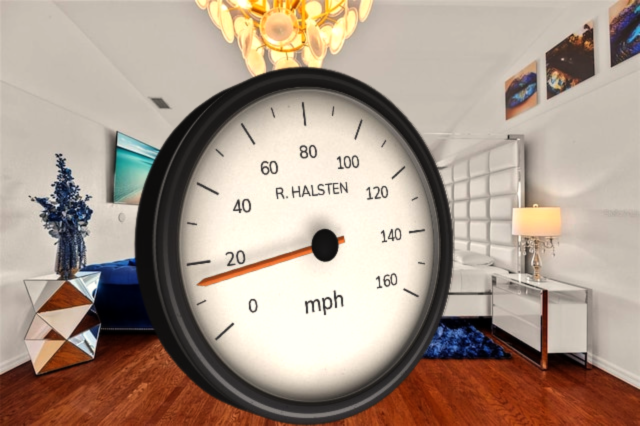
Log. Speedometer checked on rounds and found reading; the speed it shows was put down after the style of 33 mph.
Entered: 15 mph
